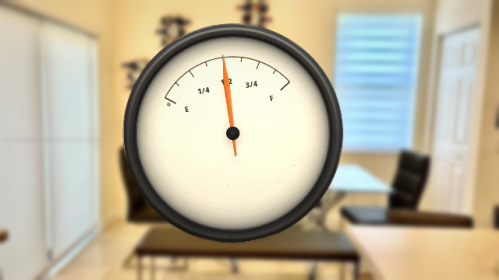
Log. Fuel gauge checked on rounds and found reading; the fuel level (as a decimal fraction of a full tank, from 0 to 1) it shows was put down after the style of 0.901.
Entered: 0.5
